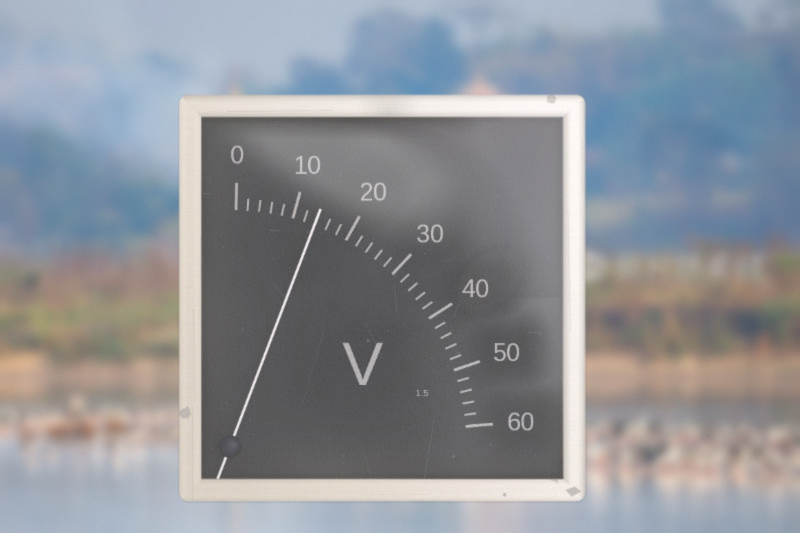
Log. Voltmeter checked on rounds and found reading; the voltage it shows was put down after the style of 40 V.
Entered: 14 V
